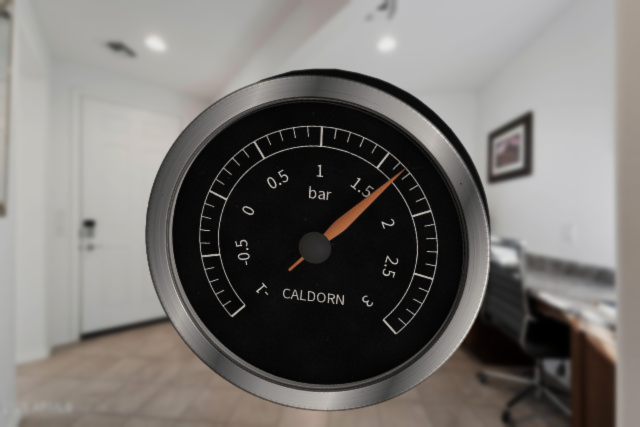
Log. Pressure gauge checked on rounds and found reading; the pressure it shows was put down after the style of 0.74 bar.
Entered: 1.65 bar
